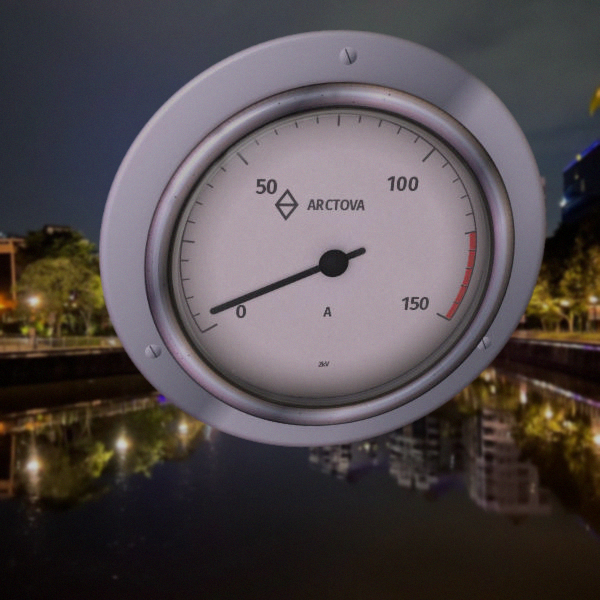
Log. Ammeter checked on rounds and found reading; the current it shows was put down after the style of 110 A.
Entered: 5 A
